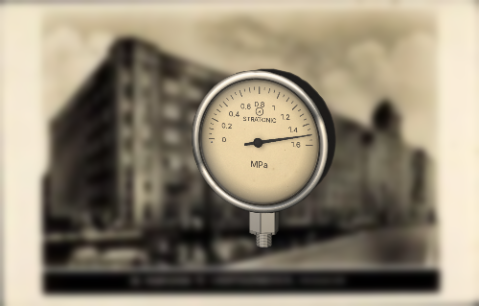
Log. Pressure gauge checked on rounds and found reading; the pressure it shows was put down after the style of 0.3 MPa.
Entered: 1.5 MPa
